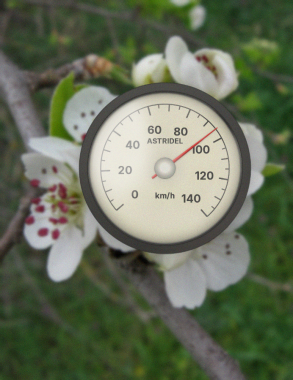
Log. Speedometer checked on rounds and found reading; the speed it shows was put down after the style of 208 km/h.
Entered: 95 km/h
